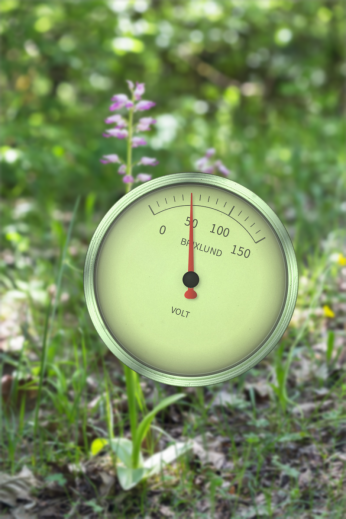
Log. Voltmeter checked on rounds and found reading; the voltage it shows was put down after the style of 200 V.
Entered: 50 V
